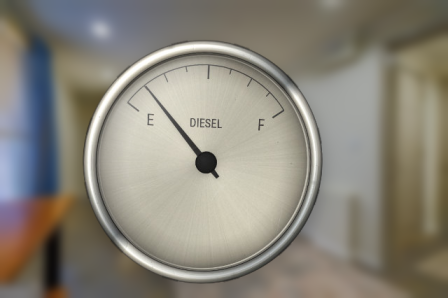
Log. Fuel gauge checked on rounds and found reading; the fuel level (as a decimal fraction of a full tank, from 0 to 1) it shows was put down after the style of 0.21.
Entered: 0.125
